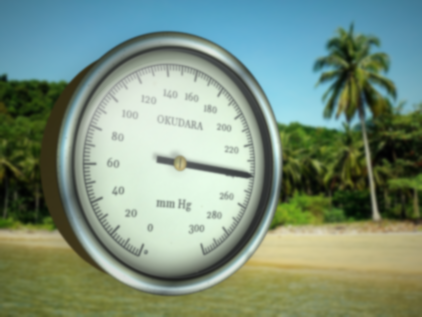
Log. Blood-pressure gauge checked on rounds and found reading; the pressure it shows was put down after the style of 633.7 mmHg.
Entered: 240 mmHg
